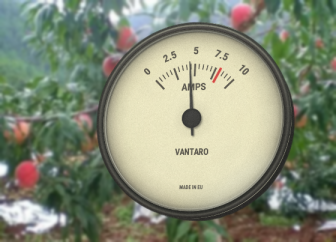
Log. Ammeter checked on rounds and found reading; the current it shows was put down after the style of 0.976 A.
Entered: 4.5 A
